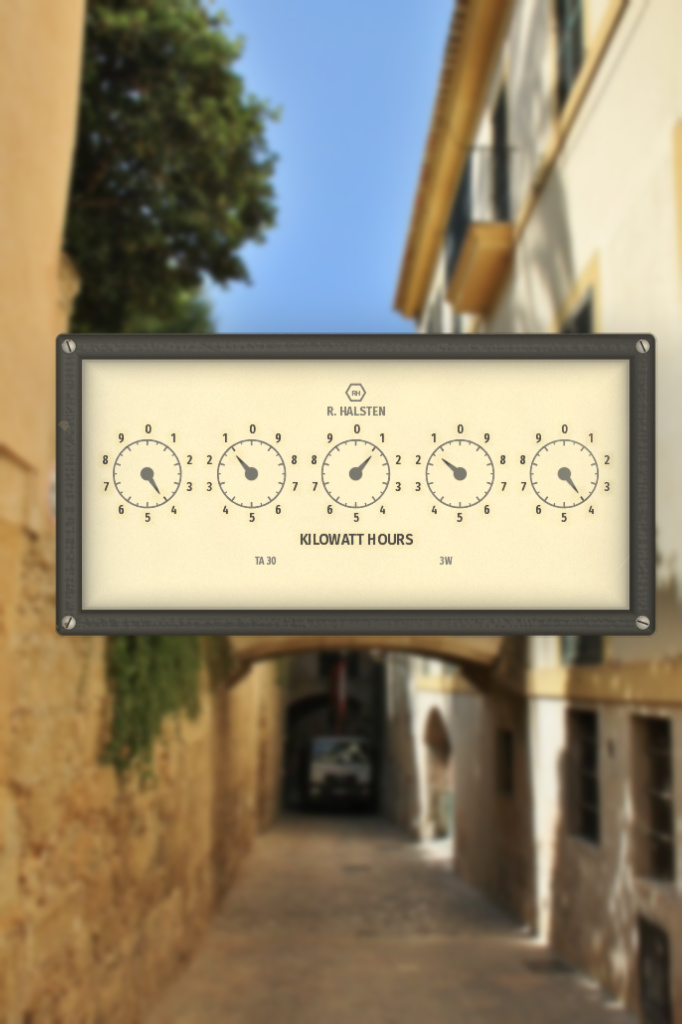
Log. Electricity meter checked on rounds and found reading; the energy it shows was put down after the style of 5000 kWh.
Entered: 41114 kWh
